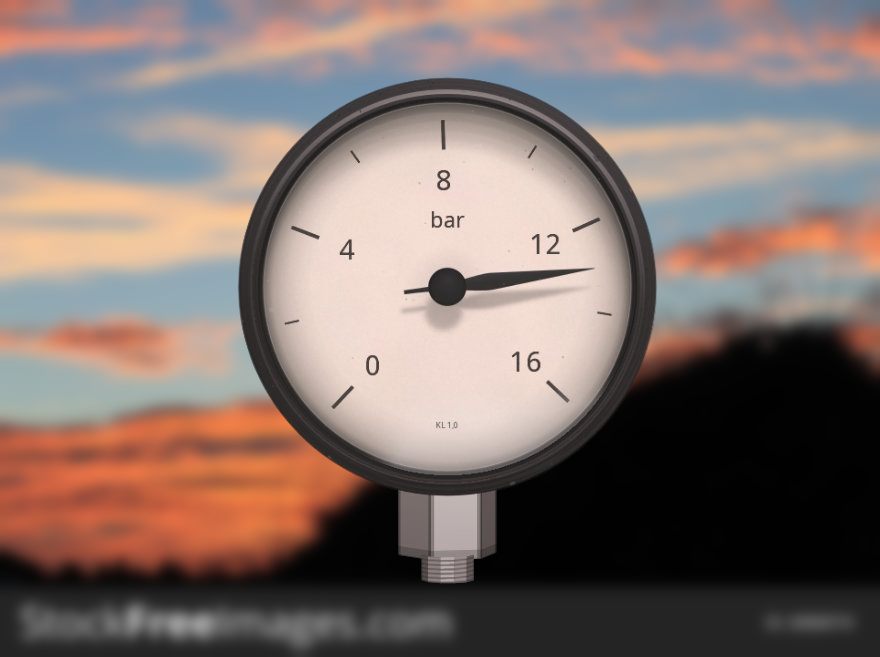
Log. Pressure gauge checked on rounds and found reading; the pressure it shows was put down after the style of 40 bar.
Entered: 13 bar
